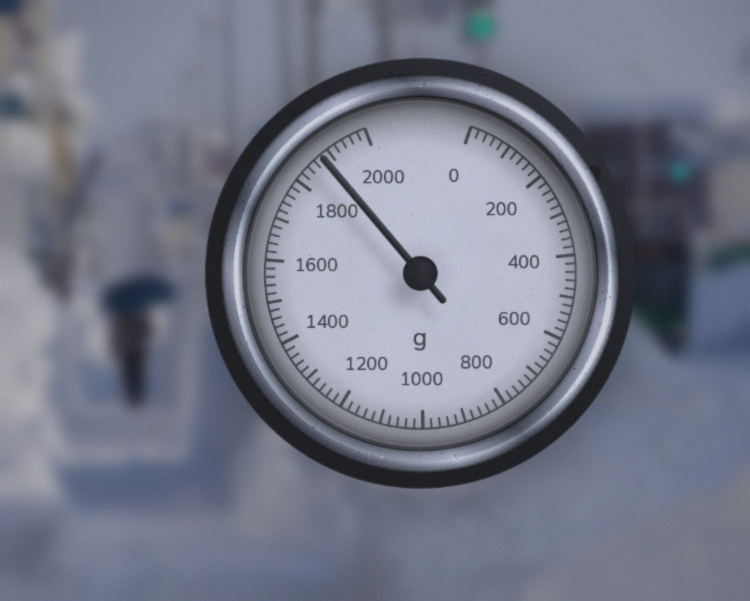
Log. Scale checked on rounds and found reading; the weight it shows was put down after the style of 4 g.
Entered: 1880 g
